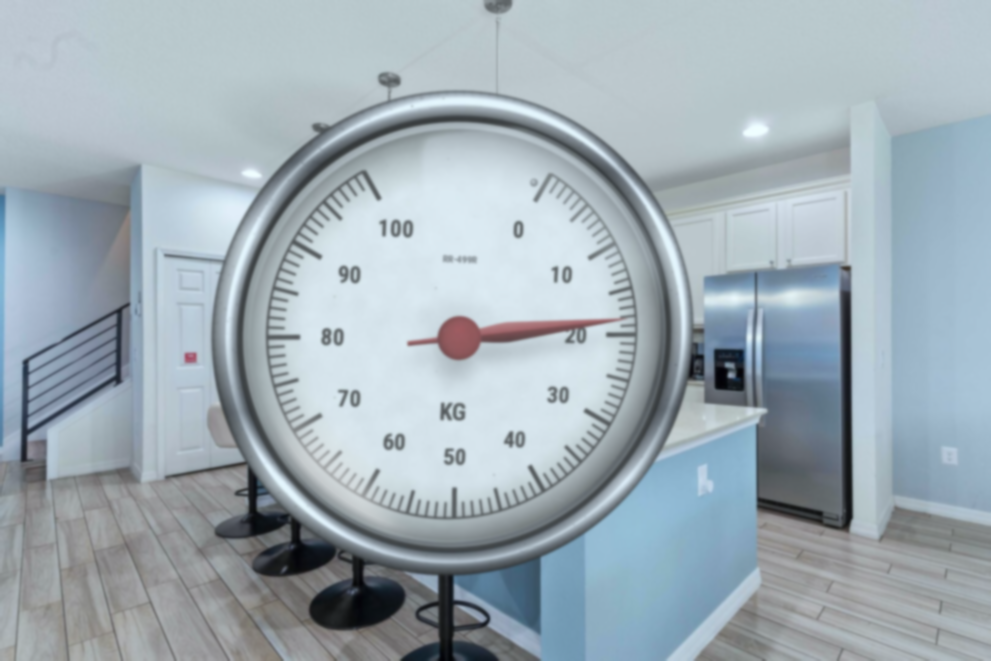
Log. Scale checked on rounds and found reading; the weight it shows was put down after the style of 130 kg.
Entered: 18 kg
